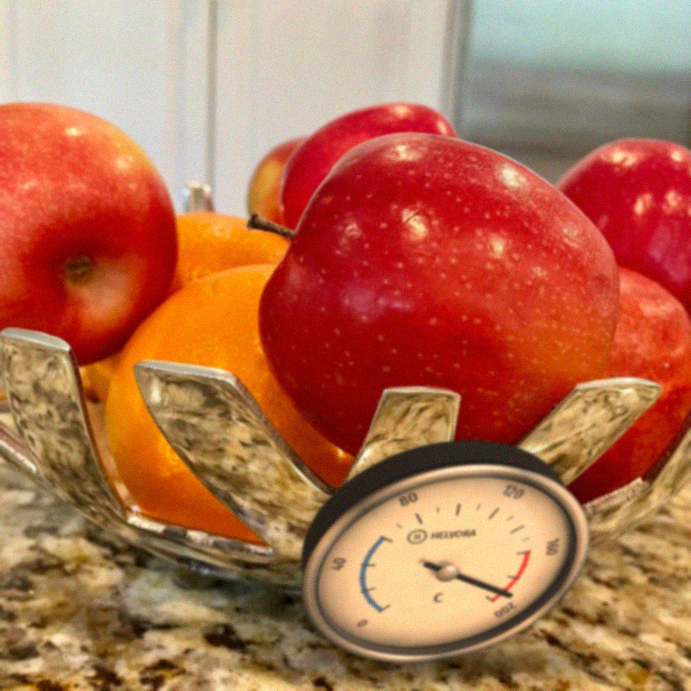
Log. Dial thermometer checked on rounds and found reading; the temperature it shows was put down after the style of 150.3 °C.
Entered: 190 °C
